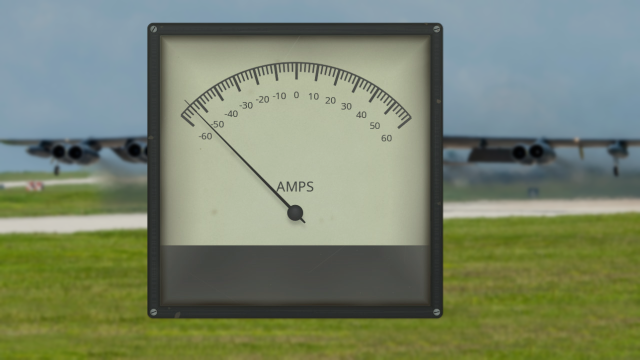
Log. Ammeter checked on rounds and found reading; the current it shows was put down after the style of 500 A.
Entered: -54 A
